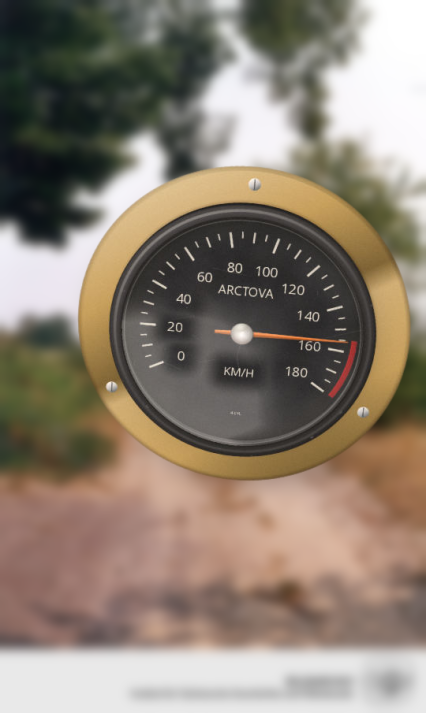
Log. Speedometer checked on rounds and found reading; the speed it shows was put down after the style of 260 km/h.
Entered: 155 km/h
